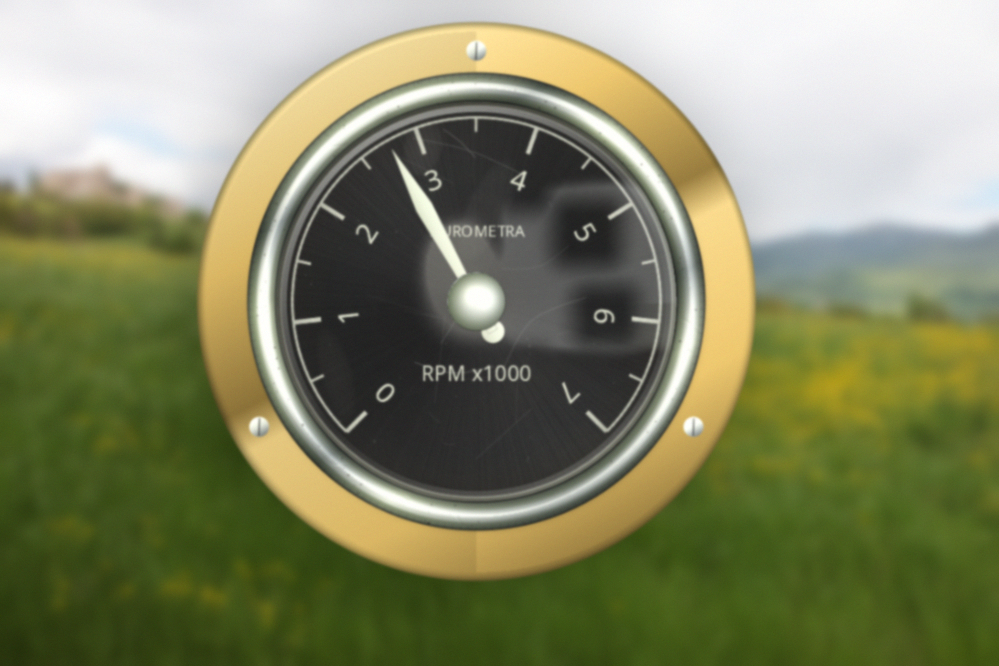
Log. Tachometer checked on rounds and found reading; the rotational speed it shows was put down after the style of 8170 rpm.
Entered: 2750 rpm
